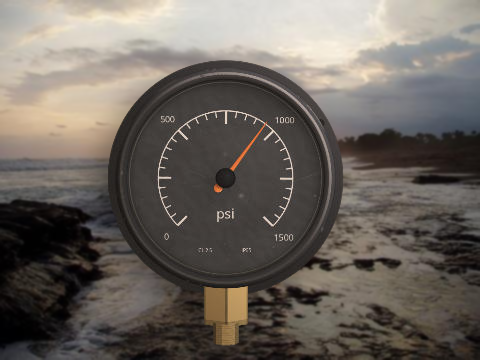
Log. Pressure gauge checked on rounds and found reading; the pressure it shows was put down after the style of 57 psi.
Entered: 950 psi
